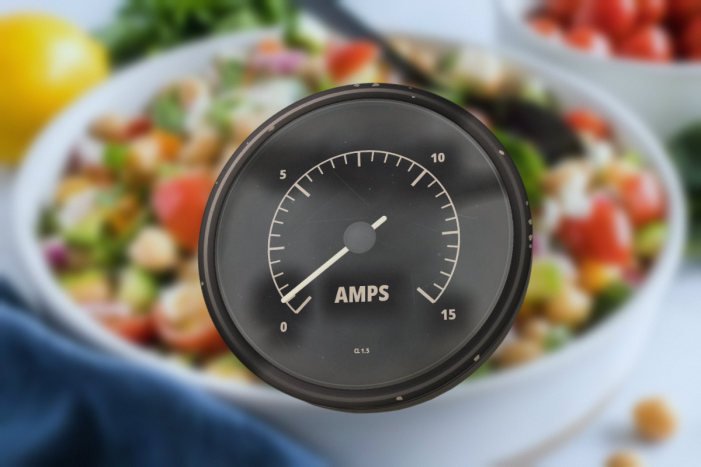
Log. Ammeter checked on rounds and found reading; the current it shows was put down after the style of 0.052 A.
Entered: 0.5 A
